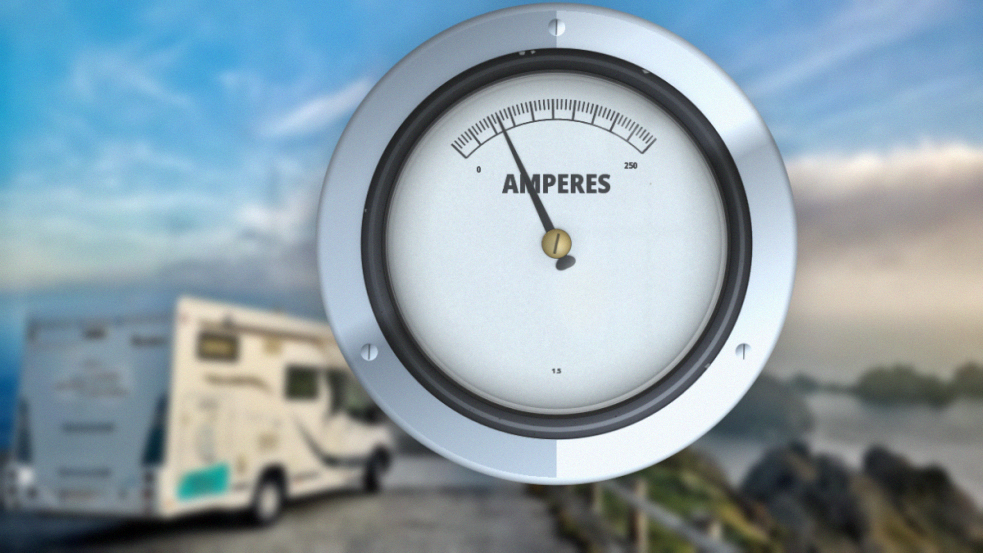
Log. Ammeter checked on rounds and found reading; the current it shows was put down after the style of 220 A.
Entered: 60 A
